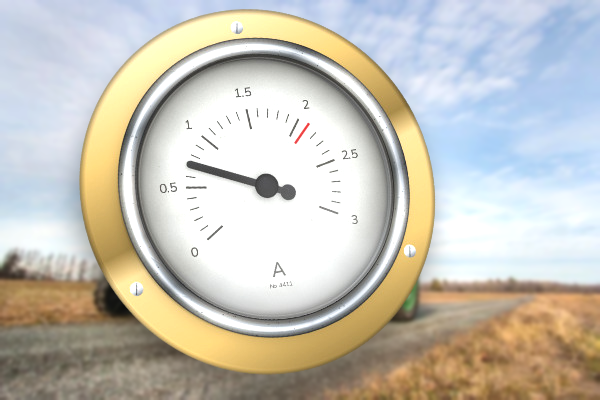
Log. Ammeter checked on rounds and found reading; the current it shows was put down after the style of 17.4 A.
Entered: 0.7 A
